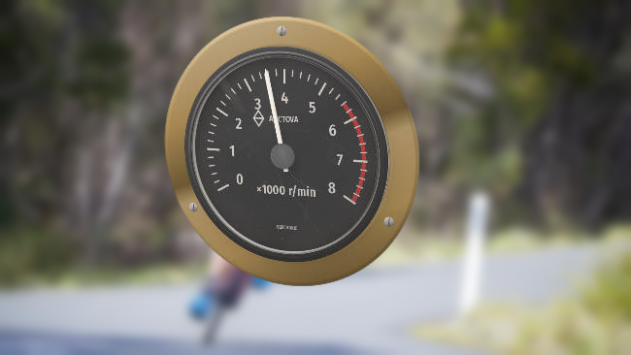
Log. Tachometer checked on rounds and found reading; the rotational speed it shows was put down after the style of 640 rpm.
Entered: 3600 rpm
